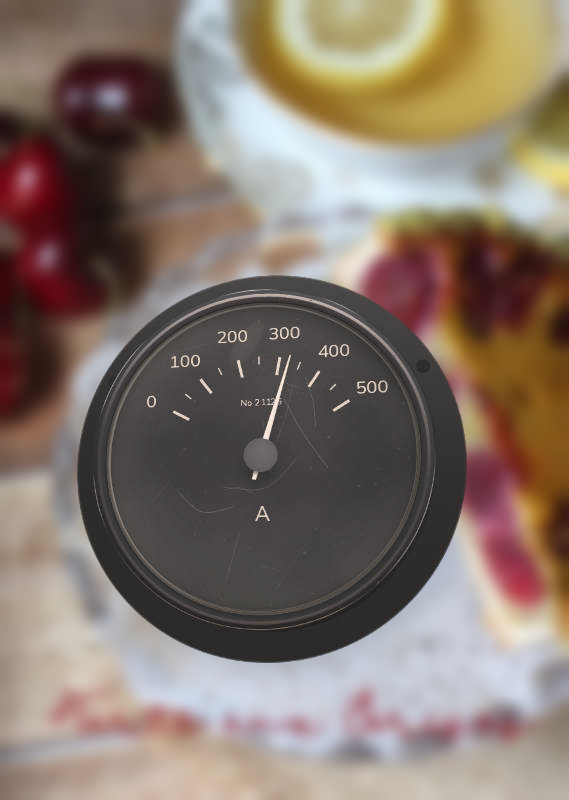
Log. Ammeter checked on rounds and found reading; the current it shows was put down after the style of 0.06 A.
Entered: 325 A
